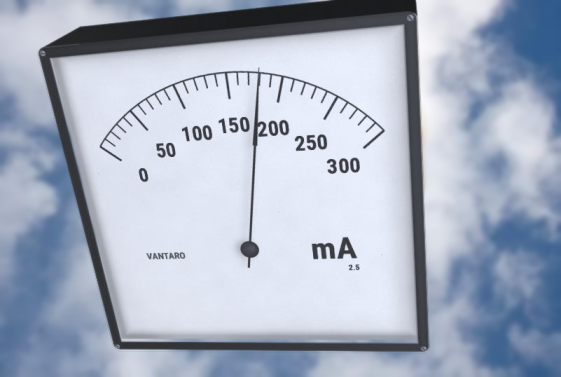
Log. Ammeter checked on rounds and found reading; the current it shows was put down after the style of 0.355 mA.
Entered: 180 mA
